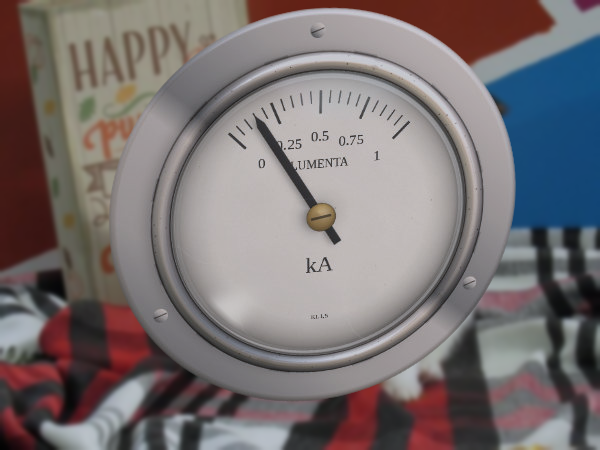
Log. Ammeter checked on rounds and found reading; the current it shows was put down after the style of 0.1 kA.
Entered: 0.15 kA
